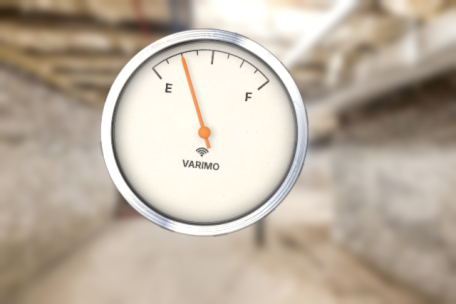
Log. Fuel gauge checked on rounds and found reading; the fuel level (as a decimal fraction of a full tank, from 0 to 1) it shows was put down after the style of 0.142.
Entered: 0.25
